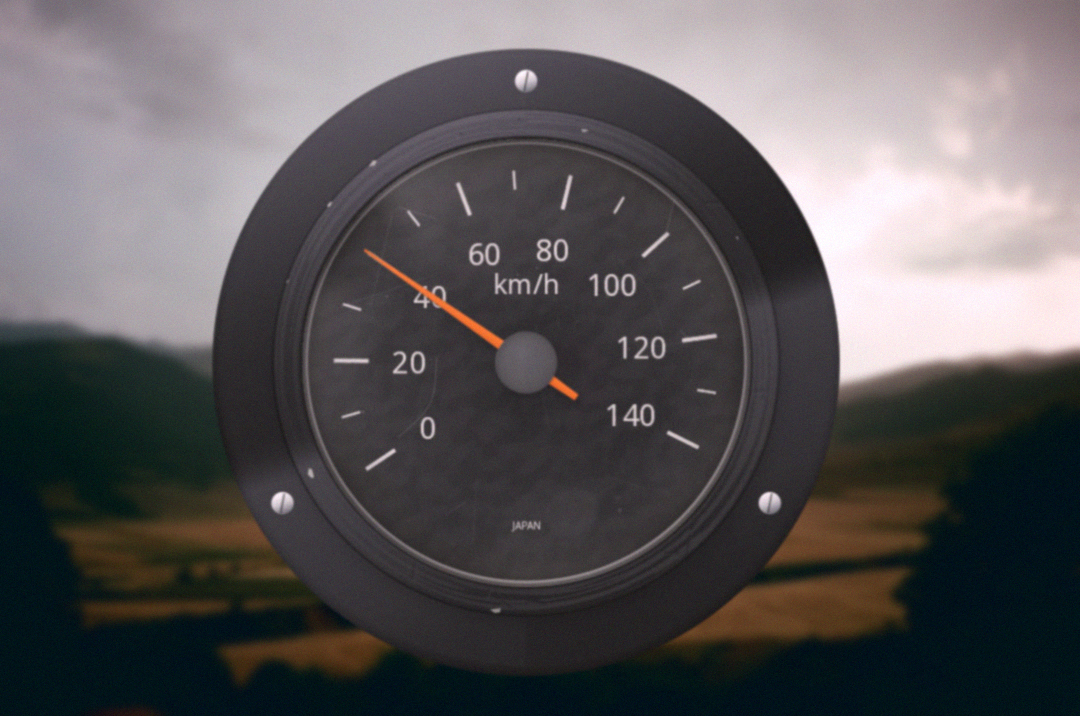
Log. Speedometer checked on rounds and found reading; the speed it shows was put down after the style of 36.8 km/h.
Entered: 40 km/h
